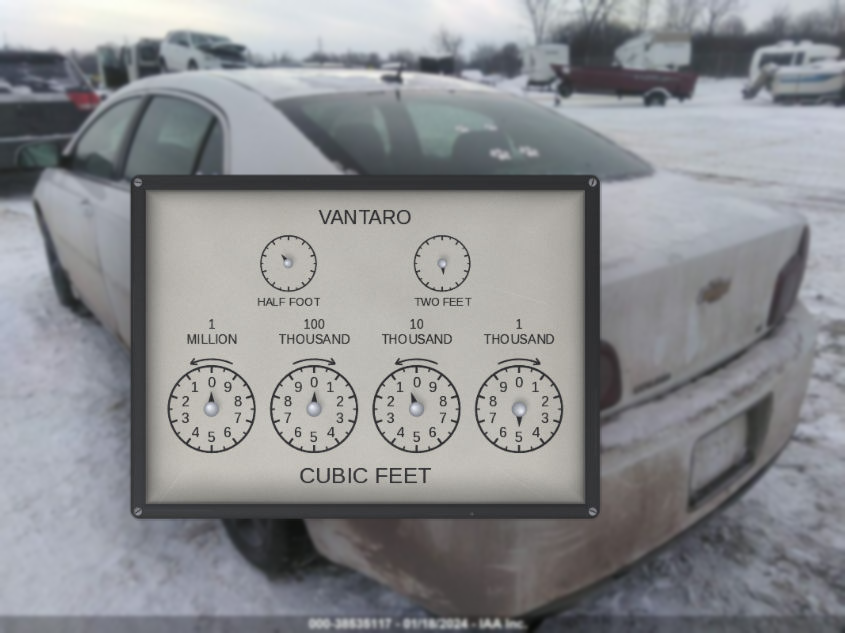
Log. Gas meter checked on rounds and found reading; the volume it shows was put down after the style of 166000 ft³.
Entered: 500 ft³
